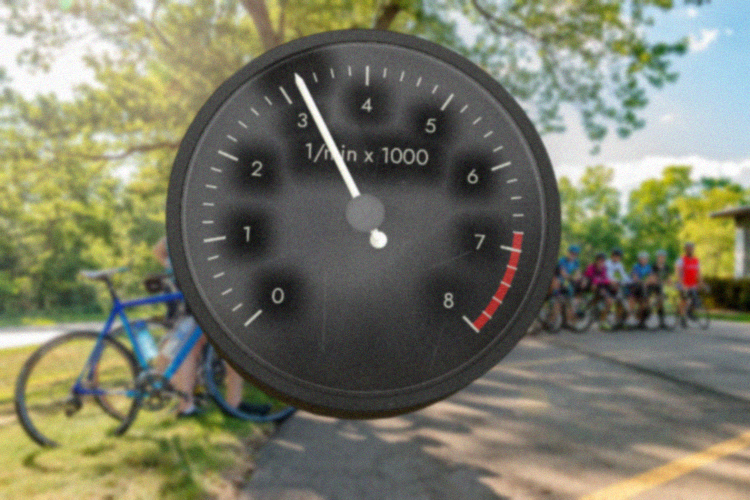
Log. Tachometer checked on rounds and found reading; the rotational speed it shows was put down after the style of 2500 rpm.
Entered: 3200 rpm
